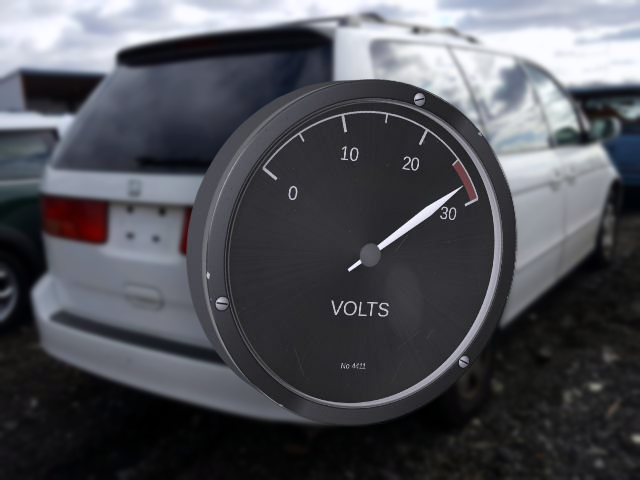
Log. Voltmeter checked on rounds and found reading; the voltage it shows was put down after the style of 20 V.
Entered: 27.5 V
